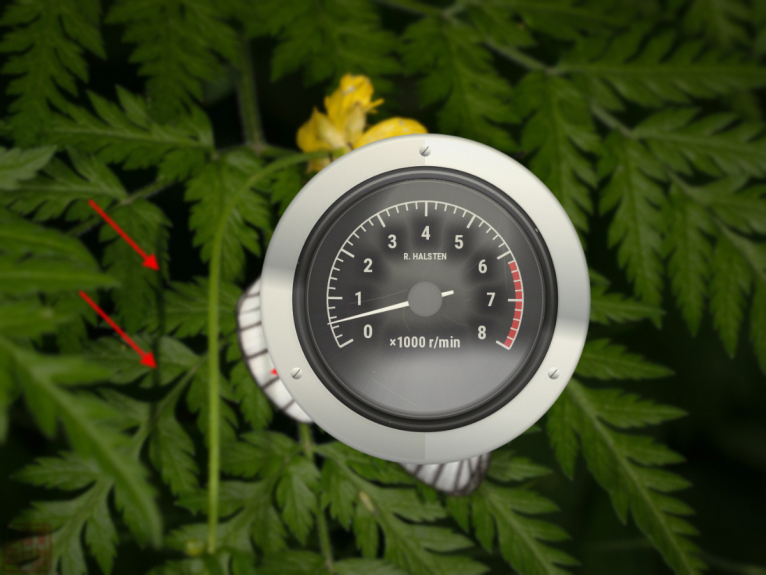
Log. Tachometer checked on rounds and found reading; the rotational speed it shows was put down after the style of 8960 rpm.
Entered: 500 rpm
